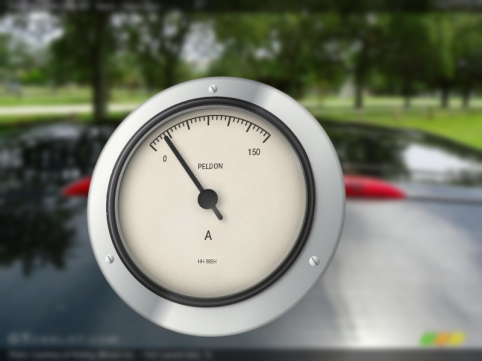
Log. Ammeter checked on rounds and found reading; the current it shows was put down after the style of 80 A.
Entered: 20 A
